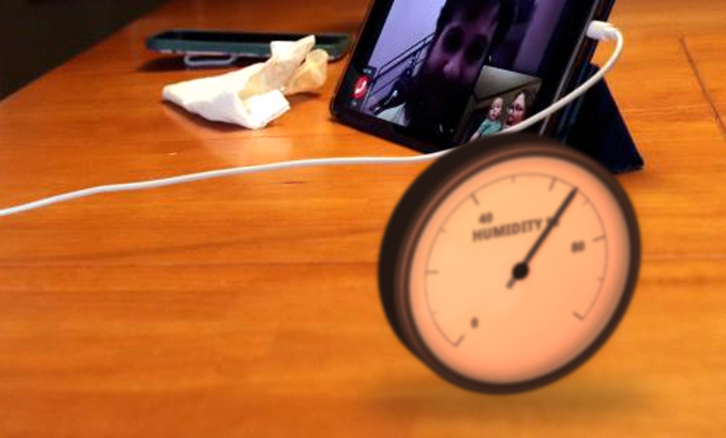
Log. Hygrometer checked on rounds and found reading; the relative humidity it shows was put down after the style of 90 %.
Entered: 65 %
